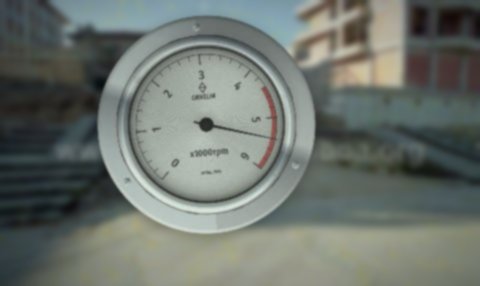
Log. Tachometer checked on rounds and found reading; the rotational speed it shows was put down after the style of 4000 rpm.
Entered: 5400 rpm
